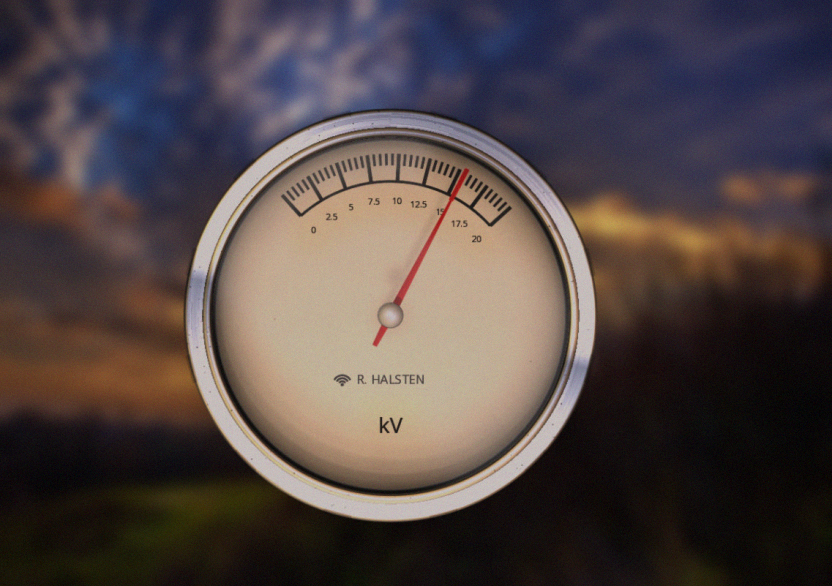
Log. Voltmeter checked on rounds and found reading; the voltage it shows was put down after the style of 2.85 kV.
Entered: 15.5 kV
